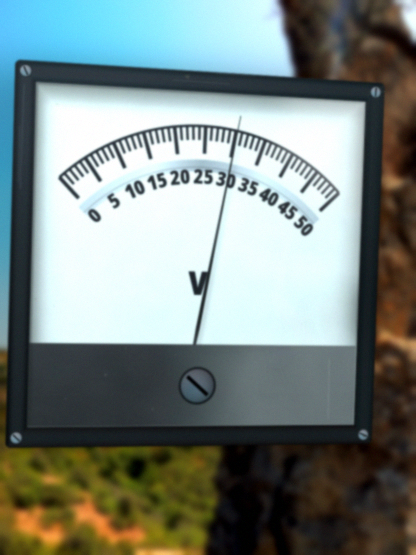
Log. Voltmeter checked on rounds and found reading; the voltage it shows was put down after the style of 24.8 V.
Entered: 30 V
